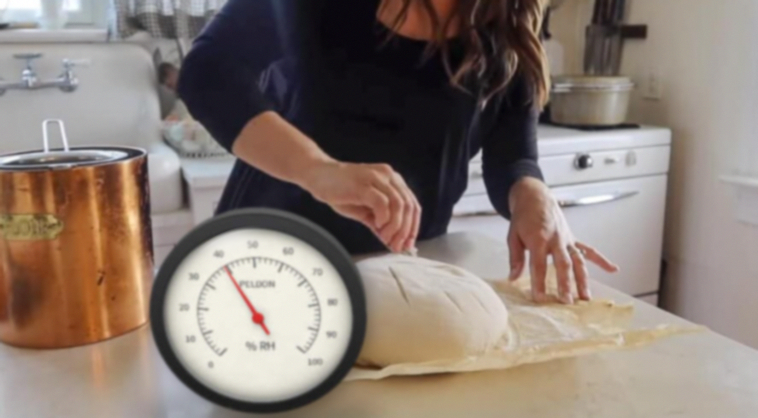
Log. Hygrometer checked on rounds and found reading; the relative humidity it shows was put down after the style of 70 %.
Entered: 40 %
